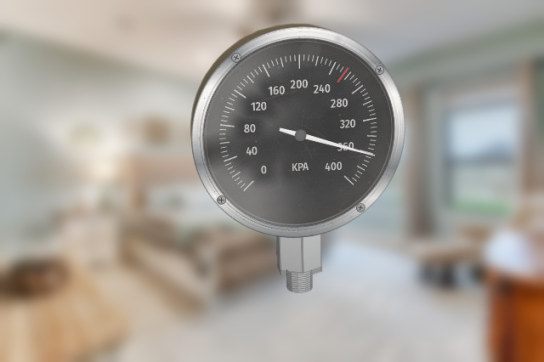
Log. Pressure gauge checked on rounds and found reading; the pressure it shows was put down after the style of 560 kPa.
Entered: 360 kPa
